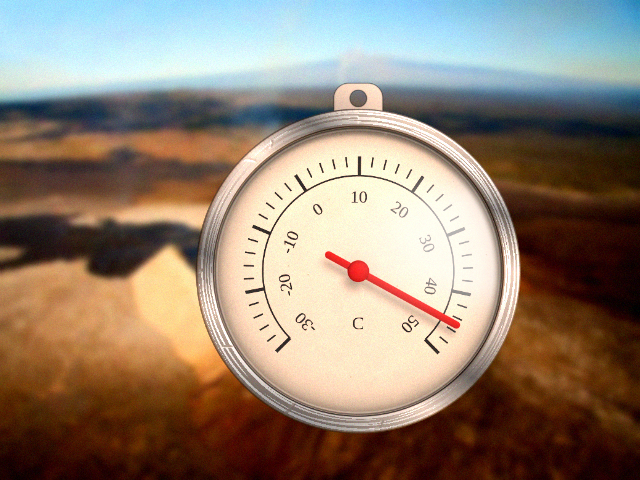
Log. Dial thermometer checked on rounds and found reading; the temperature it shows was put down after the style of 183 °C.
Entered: 45 °C
